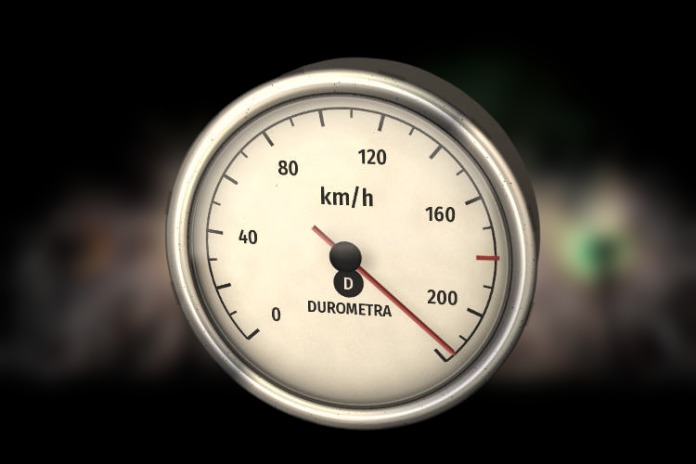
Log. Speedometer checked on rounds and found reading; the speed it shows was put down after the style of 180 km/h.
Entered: 215 km/h
